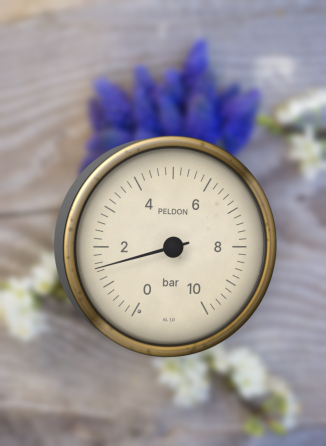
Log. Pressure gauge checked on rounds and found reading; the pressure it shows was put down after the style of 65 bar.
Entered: 1.5 bar
